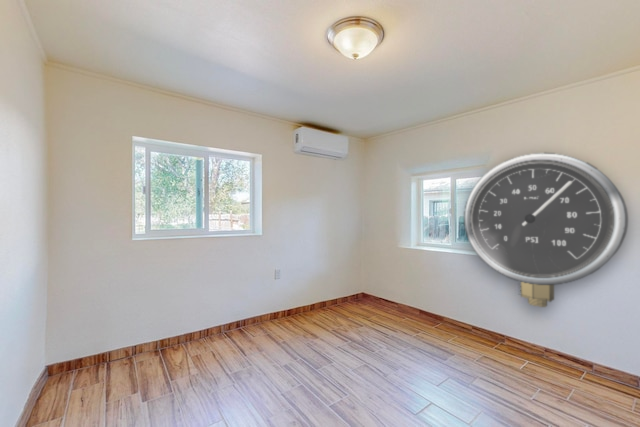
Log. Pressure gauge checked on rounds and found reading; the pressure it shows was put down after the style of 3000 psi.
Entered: 65 psi
